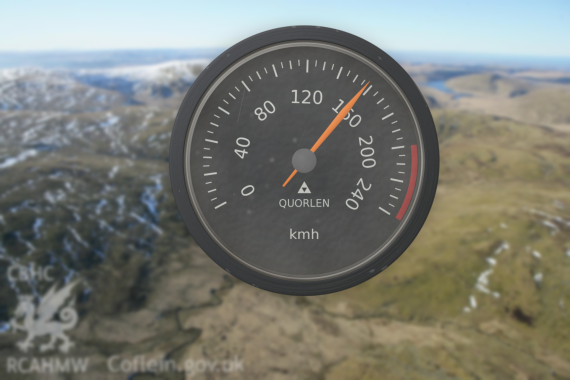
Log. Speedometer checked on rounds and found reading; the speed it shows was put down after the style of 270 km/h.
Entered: 157.5 km/h
